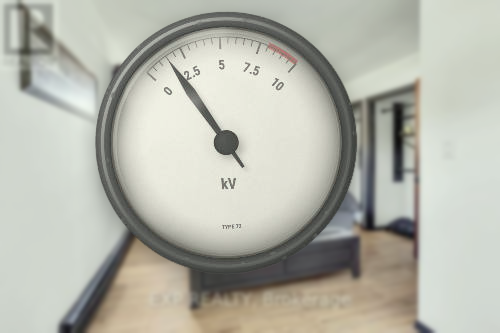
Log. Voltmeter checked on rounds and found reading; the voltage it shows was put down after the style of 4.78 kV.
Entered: 1.5 kV
